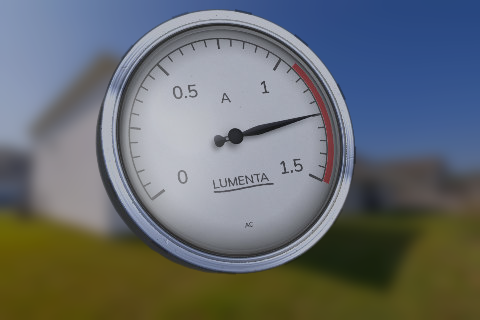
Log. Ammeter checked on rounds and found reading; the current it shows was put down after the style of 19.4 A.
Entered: 1.25 A
